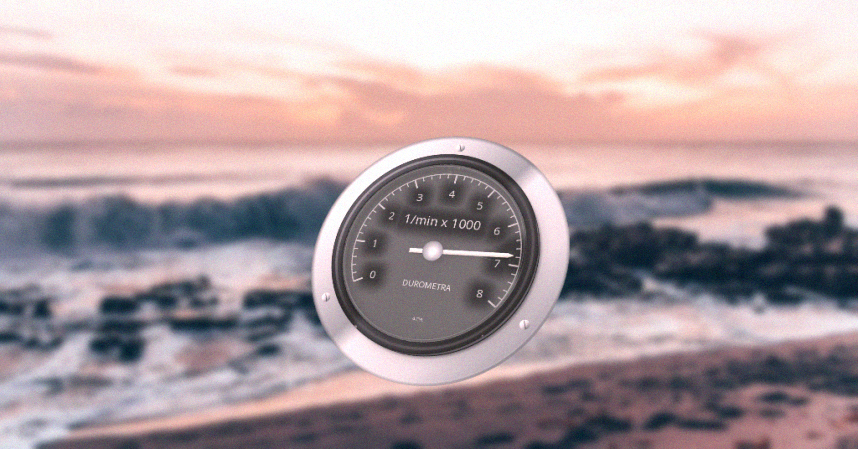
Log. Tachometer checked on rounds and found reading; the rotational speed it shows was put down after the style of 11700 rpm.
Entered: 6800 rpm
